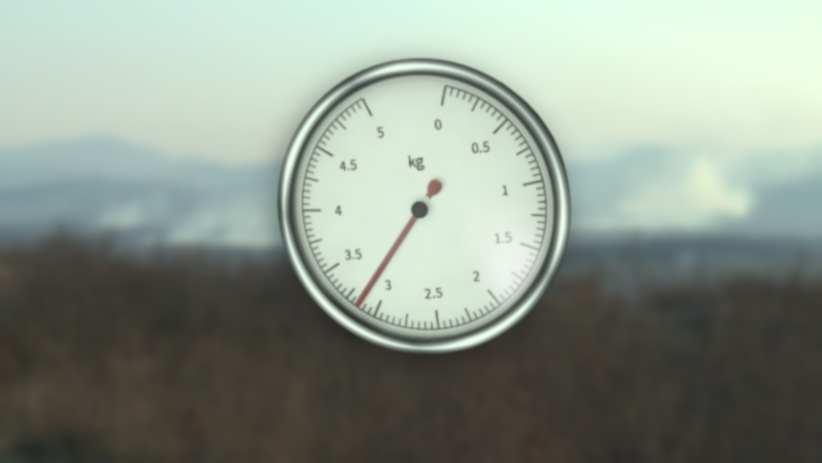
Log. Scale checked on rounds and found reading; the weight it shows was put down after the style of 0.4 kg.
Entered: 3.15 kg
